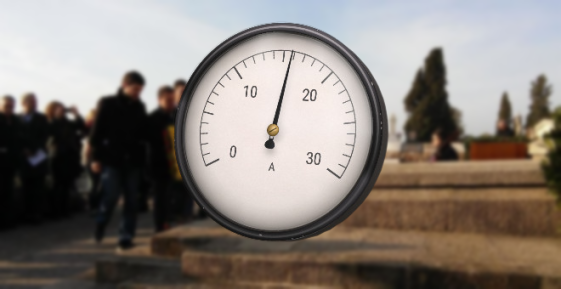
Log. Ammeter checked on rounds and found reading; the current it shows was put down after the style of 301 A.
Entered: 16 A
